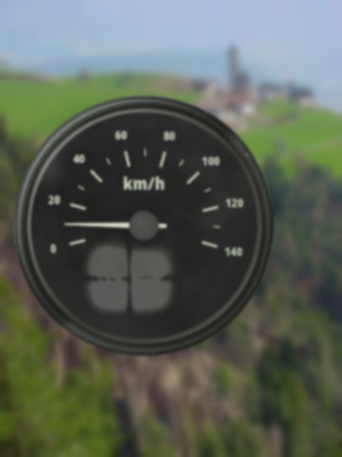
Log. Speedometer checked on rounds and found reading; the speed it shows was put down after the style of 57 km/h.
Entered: 10 km/h
